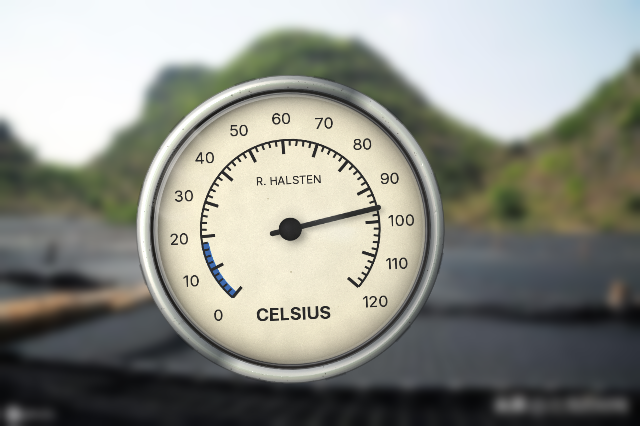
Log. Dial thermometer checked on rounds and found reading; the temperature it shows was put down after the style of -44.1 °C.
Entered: 96 °C
